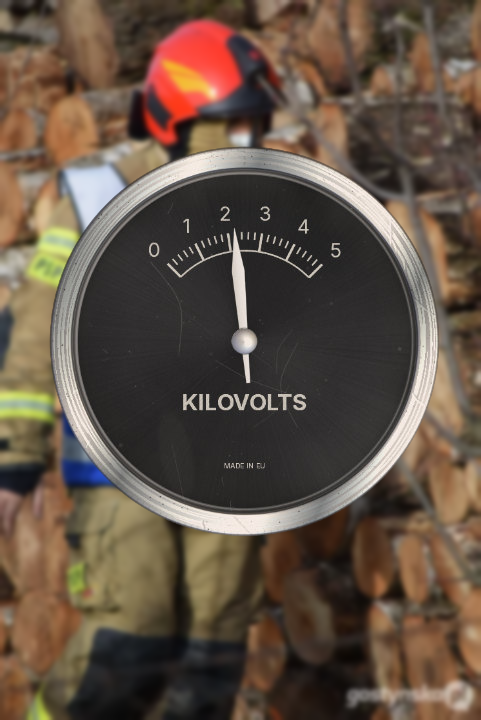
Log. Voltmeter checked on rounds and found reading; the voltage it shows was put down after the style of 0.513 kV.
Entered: 2.2 kV
